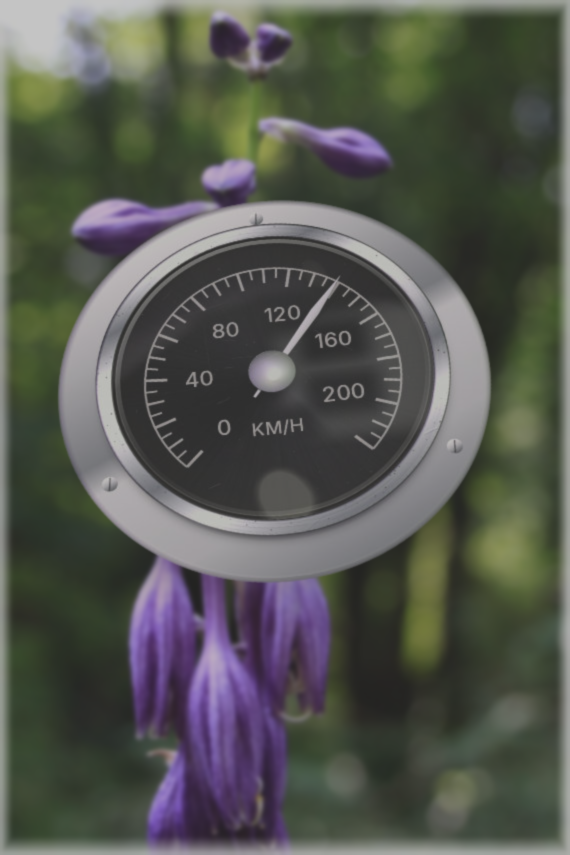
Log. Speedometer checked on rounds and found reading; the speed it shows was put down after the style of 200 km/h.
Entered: 140 km/h
